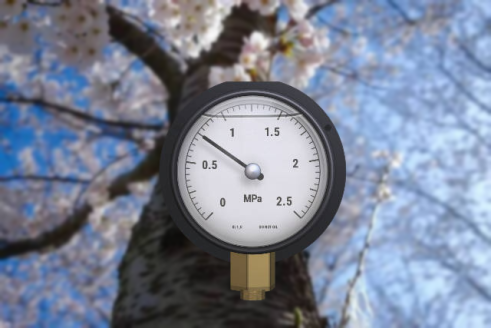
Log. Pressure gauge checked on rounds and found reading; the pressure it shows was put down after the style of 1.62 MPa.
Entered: 0.75 MPa
